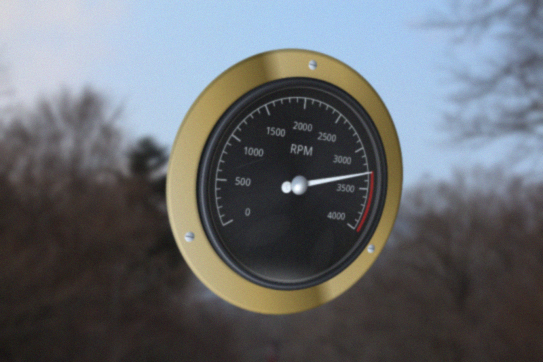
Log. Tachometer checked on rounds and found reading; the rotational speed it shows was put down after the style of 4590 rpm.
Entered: 3300 rpm
